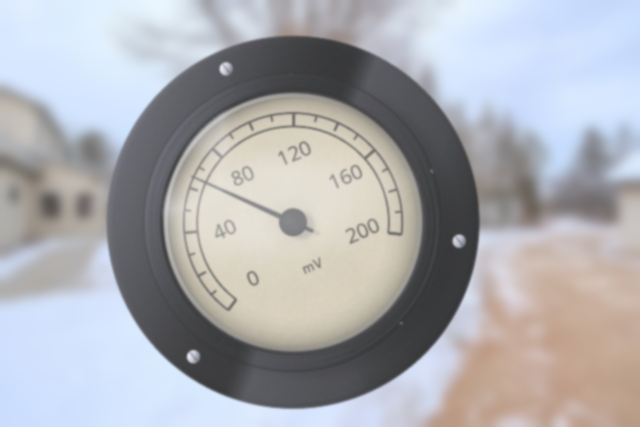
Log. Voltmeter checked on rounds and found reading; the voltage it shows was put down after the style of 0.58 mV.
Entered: 65 mV
